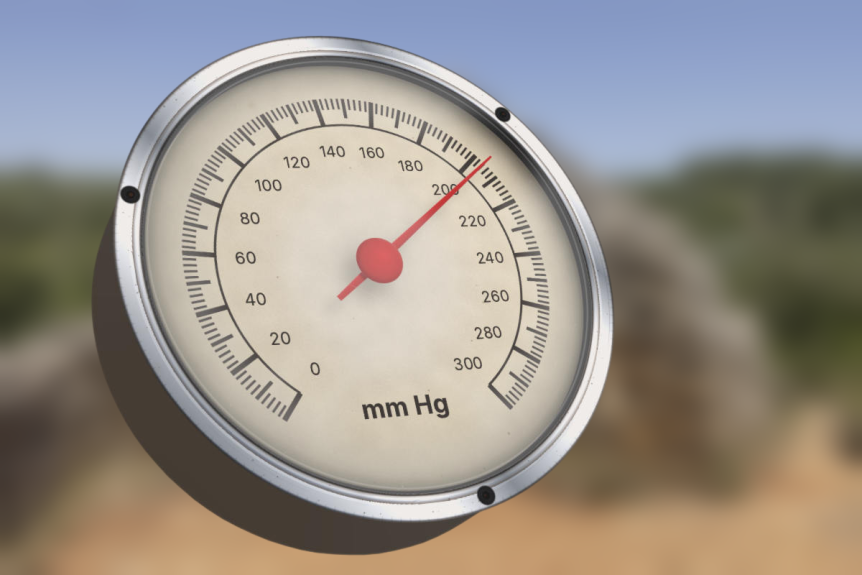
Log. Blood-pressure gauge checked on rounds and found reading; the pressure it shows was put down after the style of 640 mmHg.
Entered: 204 mmHg
